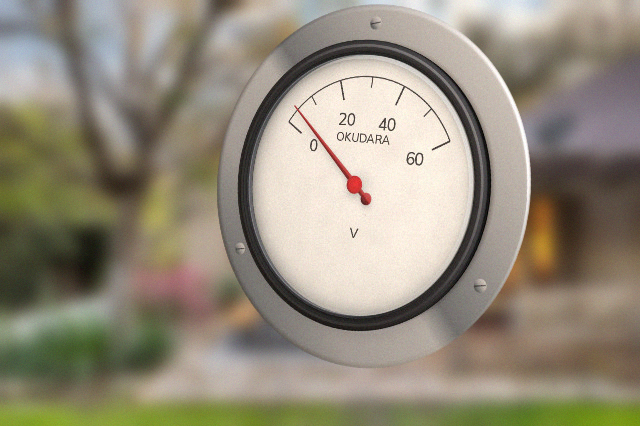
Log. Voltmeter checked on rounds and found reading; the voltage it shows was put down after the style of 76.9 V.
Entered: 5 V
